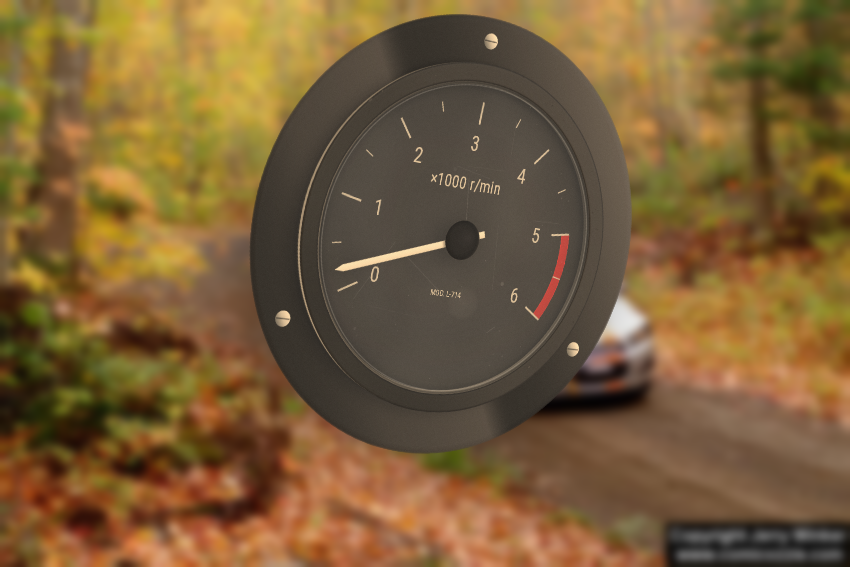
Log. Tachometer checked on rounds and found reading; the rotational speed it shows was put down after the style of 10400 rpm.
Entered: 250 rpm
